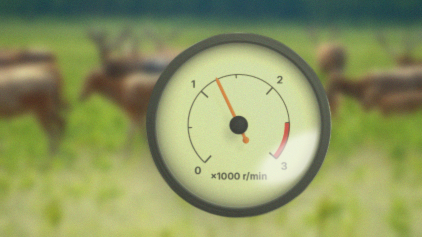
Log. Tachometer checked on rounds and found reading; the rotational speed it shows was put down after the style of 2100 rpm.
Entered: 1250 rpm
